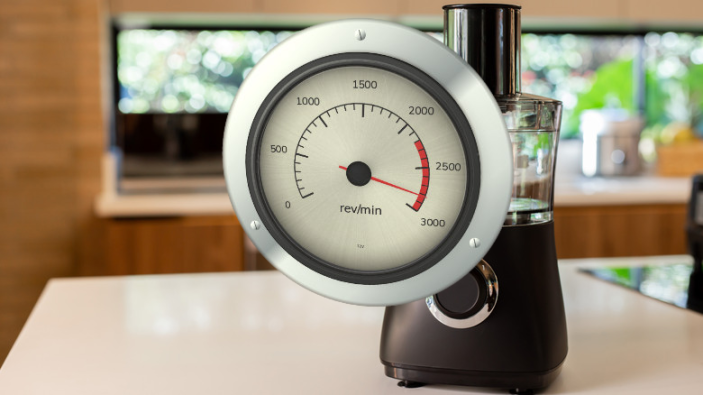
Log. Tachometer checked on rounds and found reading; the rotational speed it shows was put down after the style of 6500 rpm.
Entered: 2800 rpm
